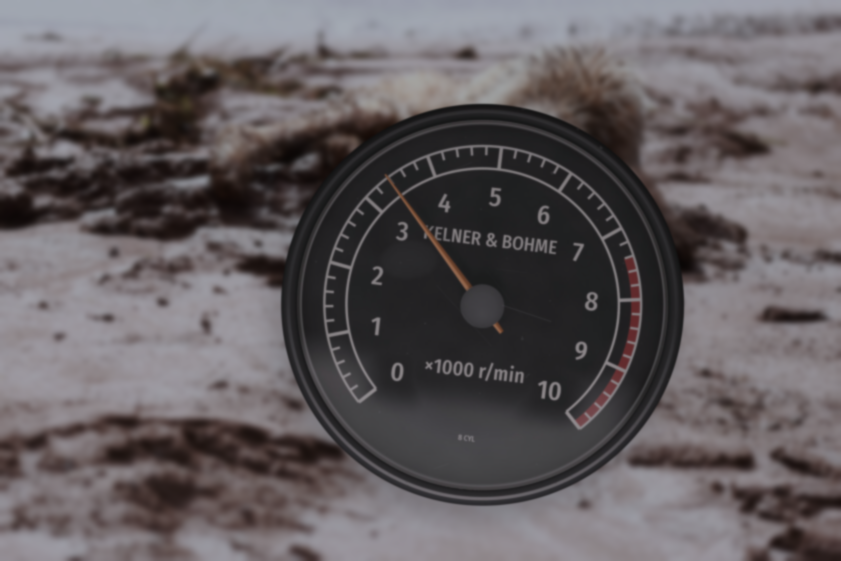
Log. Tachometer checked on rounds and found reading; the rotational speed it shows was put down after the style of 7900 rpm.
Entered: 3400 rpm
